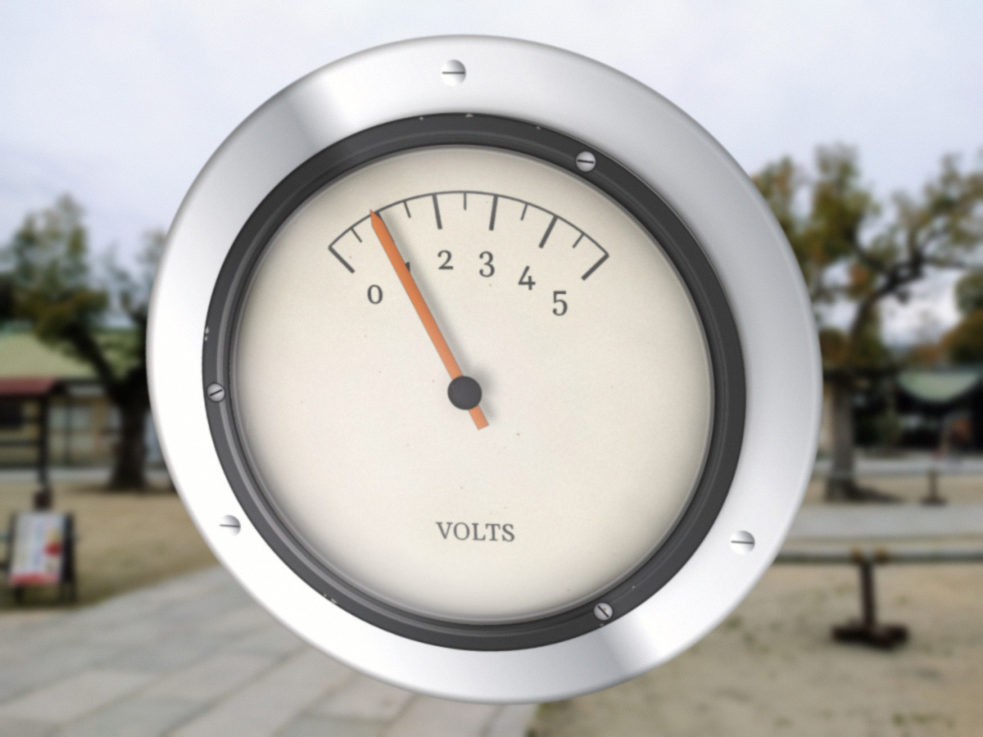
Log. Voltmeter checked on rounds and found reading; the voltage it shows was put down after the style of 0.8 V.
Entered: 1 V
